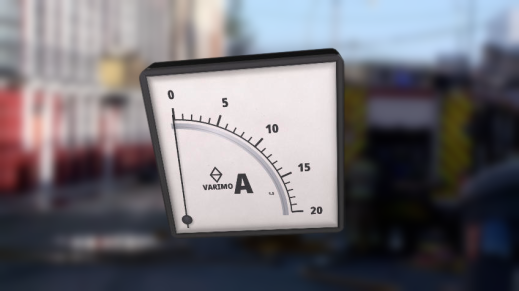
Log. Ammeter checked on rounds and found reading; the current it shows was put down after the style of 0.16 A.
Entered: 0 A
